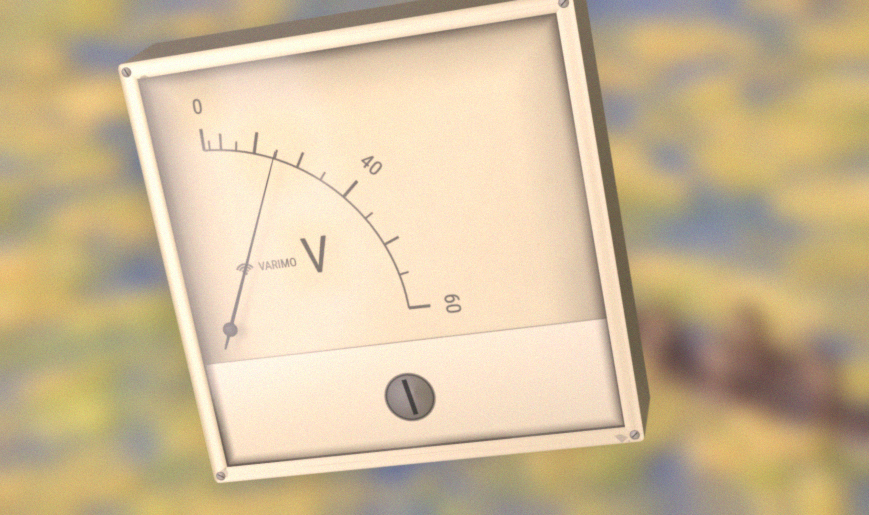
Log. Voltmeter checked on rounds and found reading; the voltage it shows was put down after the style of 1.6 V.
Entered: 25 V
